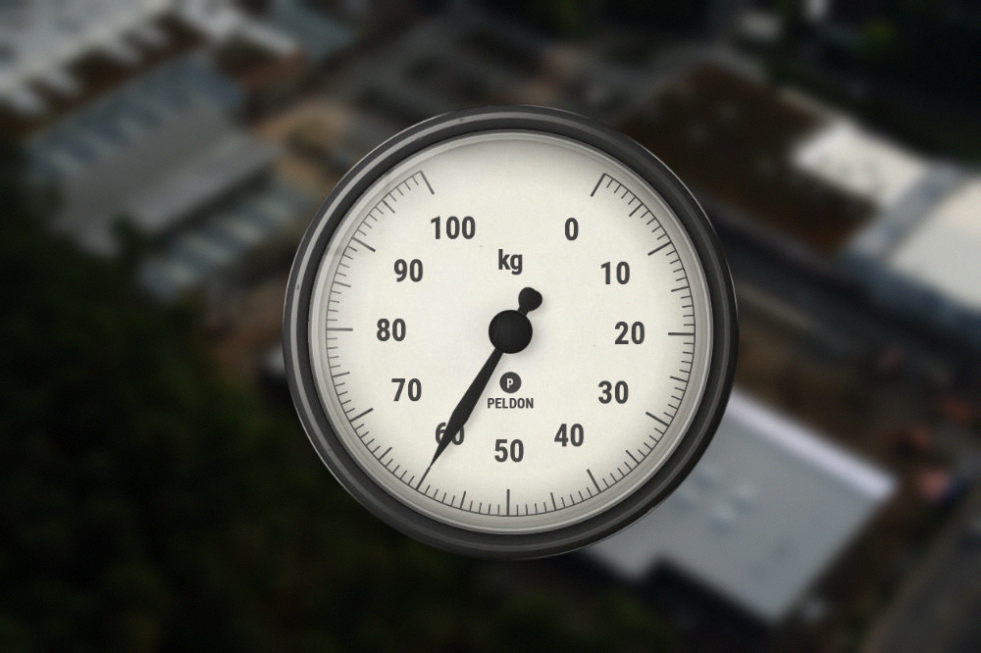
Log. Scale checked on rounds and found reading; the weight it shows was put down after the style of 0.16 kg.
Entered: 60 kg
